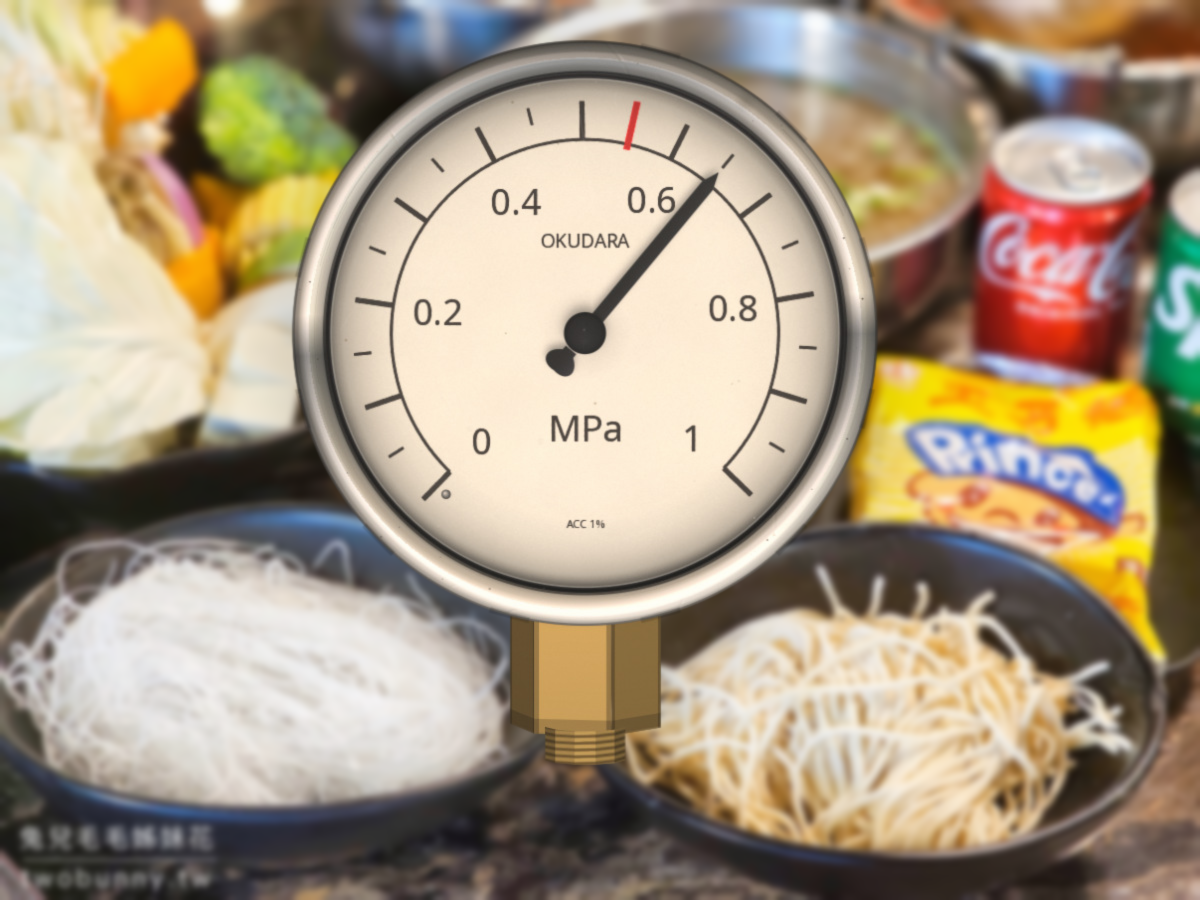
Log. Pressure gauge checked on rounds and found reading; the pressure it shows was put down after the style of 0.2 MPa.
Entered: 0.65 MPa
